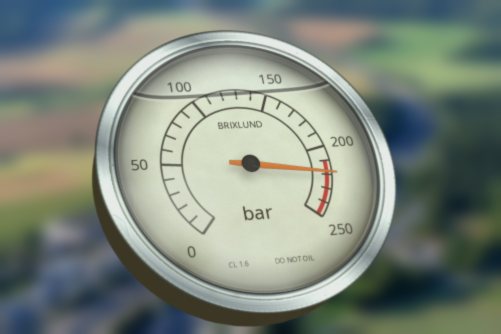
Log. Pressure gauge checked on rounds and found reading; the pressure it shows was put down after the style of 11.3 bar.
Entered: 220 bar
